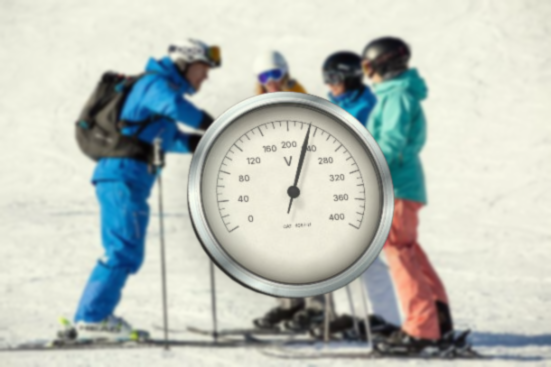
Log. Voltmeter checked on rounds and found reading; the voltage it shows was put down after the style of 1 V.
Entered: 230 V
